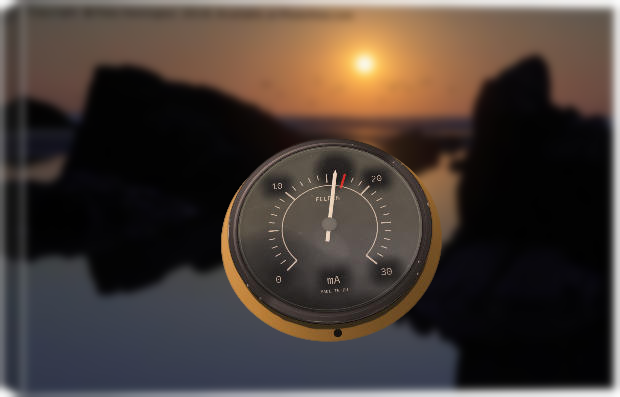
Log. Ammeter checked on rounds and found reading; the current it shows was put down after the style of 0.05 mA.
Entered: 16 mA
